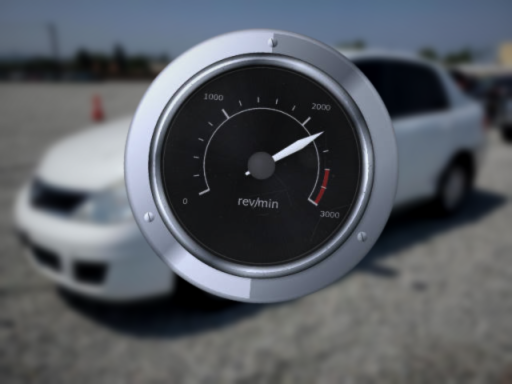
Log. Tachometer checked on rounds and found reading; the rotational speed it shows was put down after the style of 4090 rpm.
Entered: 2200 rpm
